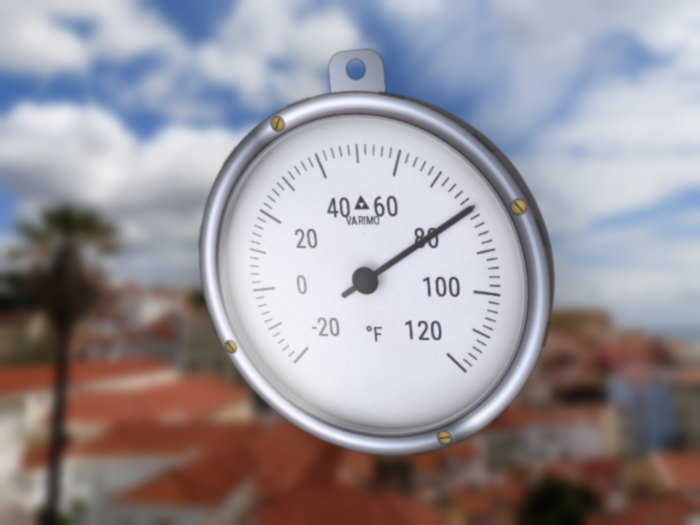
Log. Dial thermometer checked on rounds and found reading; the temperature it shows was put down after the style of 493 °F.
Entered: 80 °F
